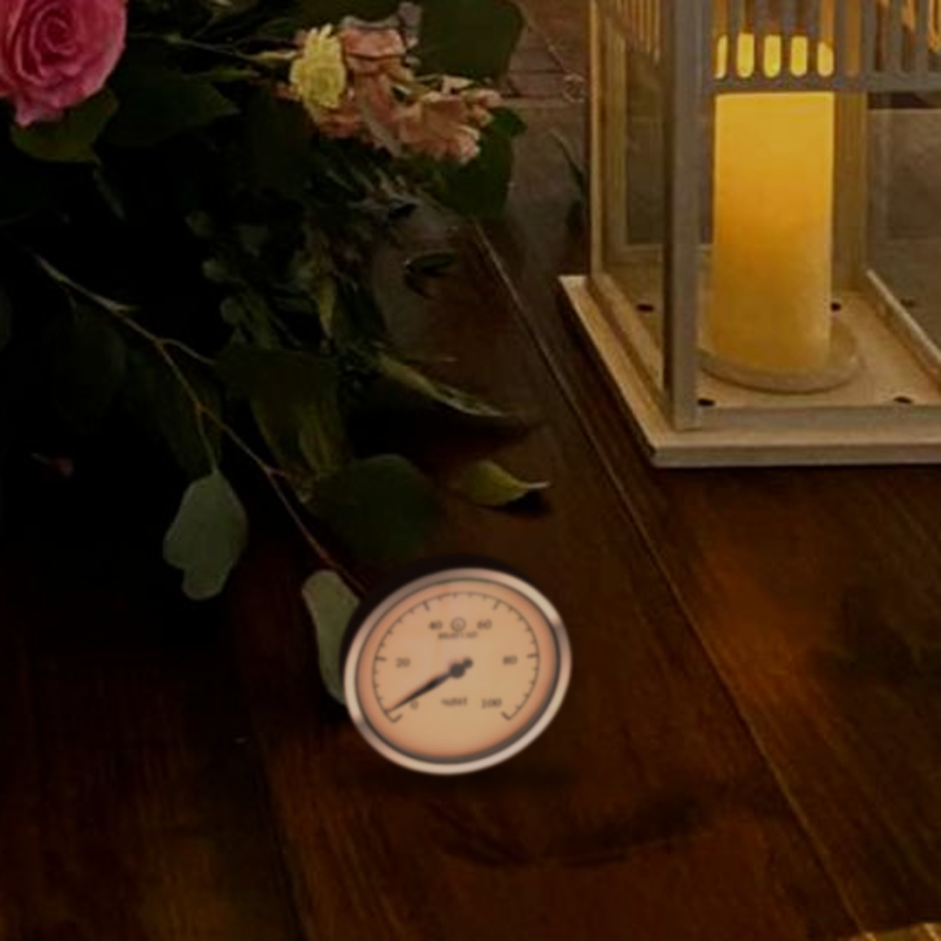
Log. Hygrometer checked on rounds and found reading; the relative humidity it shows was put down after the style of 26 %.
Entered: 4 %
